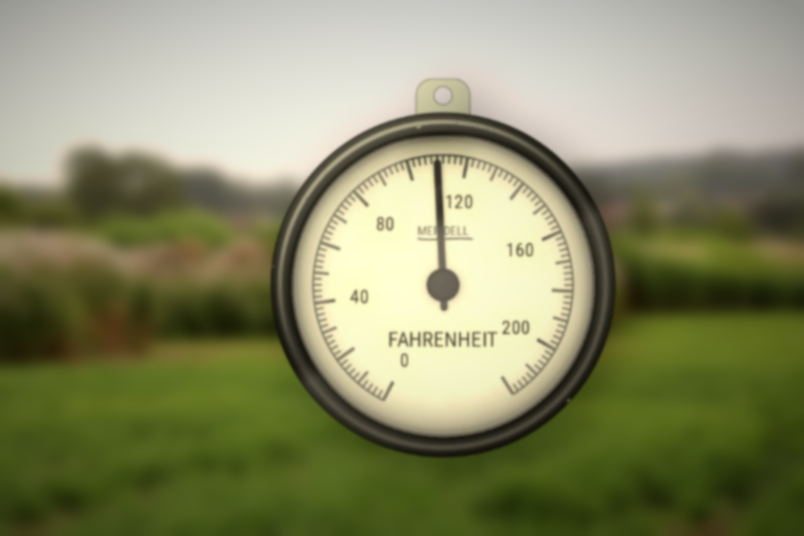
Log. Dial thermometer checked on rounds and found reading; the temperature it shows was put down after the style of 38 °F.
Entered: 110 °F
